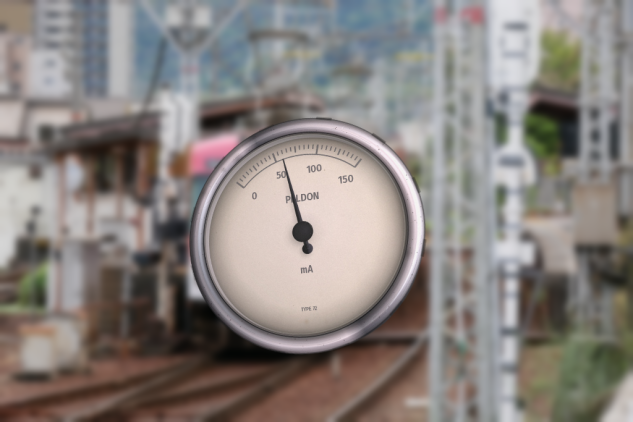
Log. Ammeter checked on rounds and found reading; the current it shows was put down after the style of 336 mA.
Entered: 60 mA
